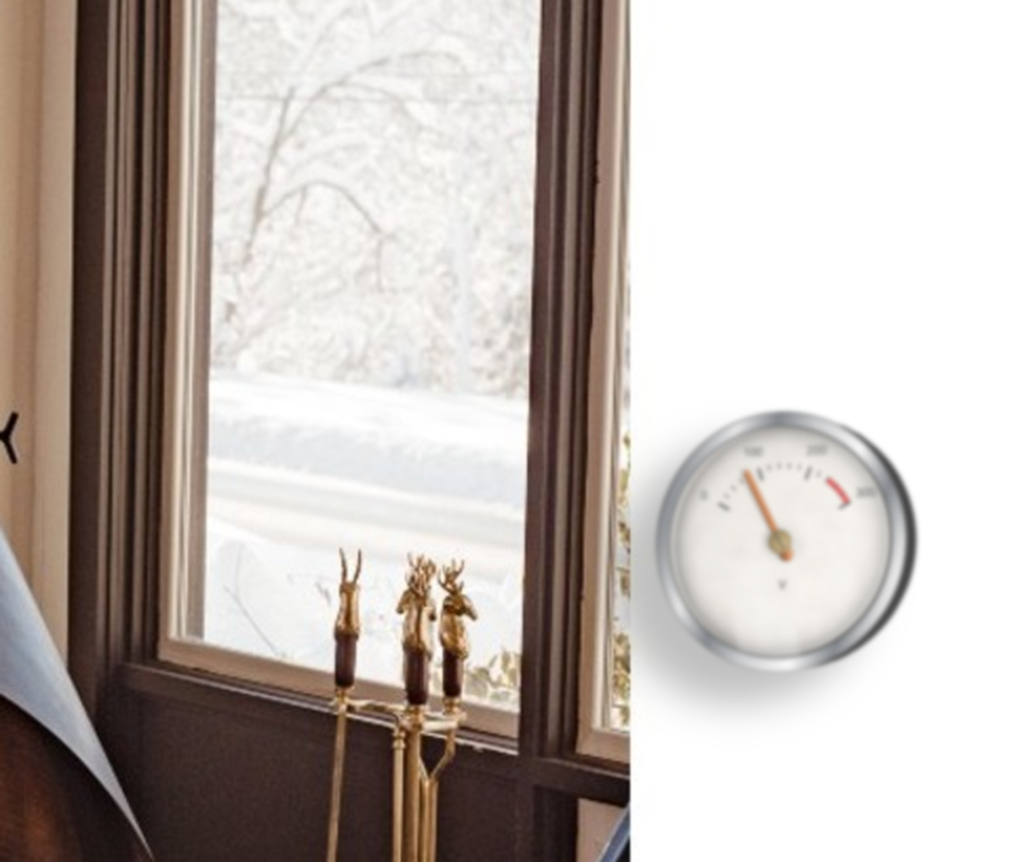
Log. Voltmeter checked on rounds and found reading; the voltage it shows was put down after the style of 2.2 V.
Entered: 80 V
